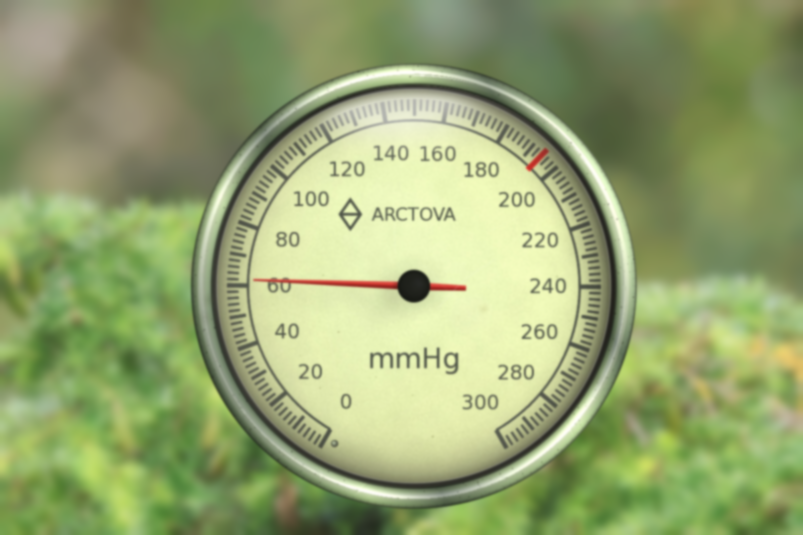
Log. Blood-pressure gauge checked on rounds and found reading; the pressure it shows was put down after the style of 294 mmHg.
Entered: 62 mmHg
